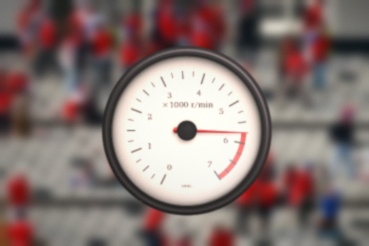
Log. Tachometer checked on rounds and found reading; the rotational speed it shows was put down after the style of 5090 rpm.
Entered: 5750 rpm
